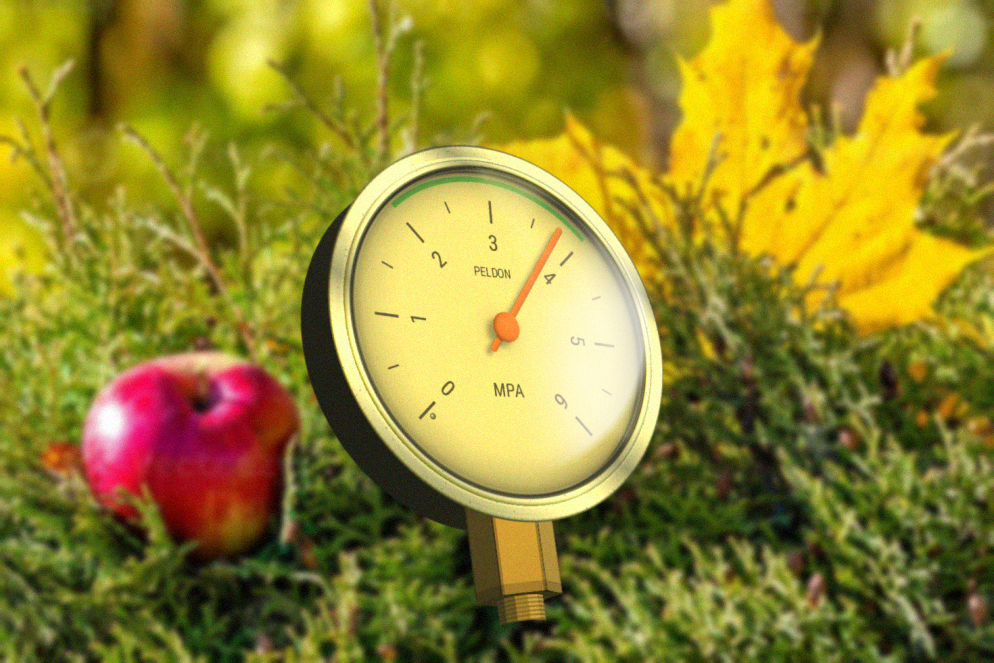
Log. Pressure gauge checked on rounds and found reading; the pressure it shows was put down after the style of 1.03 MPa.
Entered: 3.75 MPa
